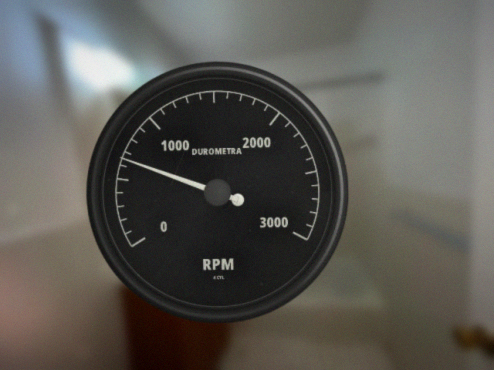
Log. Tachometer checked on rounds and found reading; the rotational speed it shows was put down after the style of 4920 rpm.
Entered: 650 rpm
